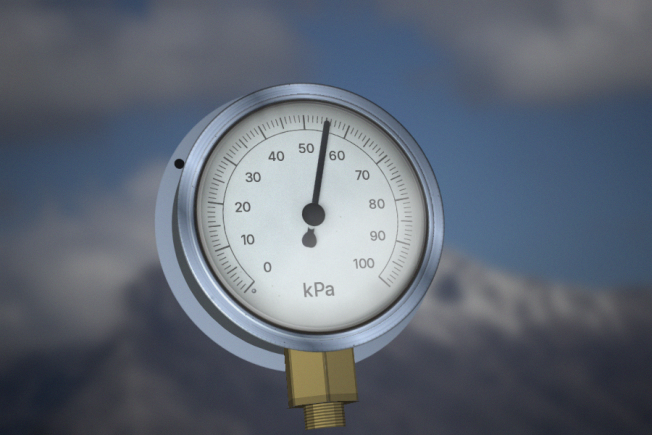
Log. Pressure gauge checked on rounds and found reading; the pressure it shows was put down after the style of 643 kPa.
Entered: 55 kPa
